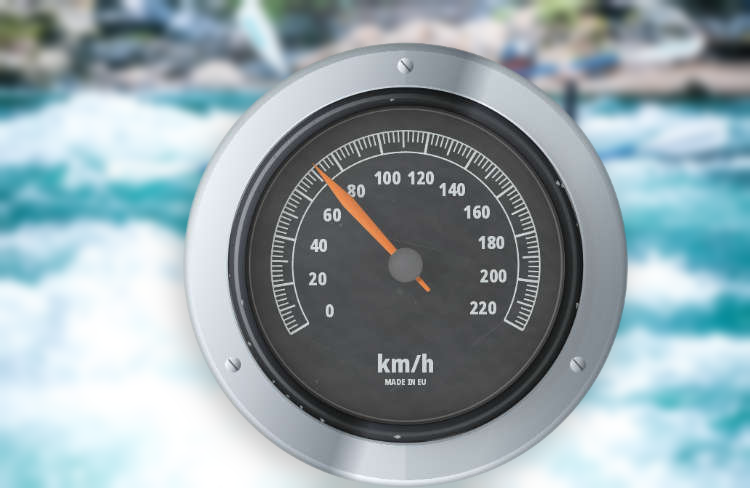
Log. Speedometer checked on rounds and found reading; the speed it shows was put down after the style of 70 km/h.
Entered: 72 km/h
